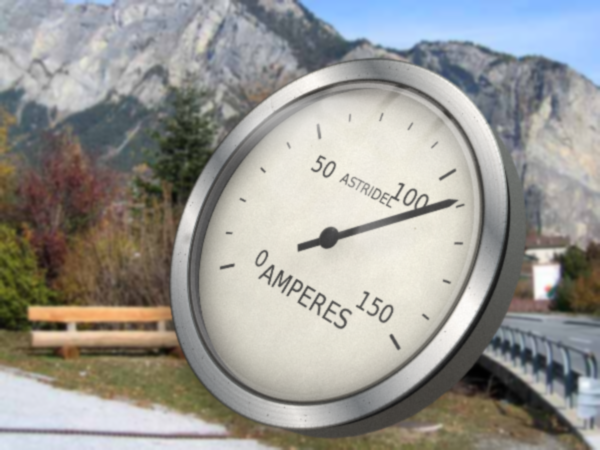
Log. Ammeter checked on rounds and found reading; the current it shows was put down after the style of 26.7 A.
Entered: 110 A
